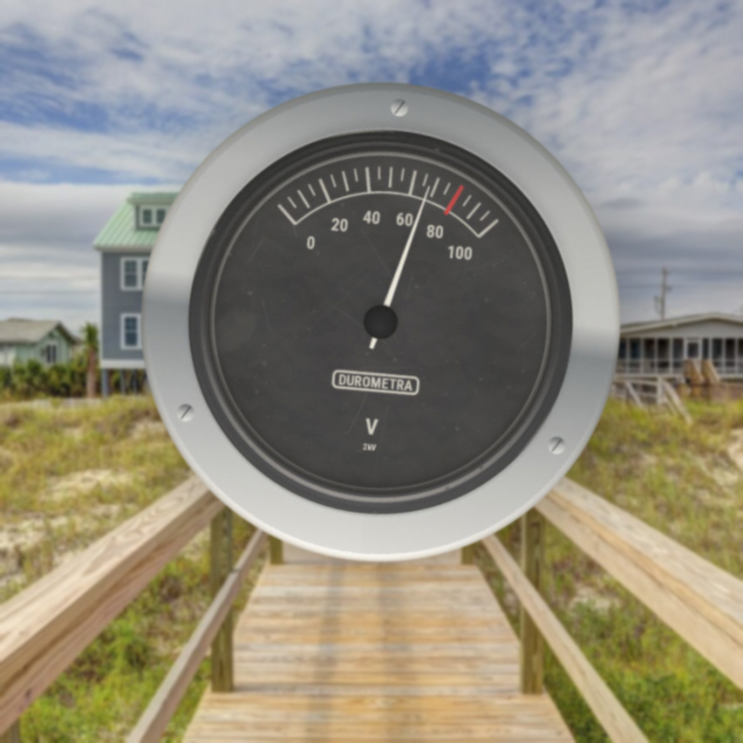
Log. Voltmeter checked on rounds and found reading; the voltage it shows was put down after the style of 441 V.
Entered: 67.5 V
